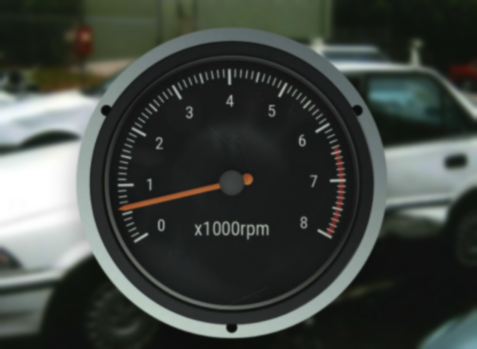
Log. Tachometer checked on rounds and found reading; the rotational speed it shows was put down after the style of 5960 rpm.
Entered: 600 rpm
